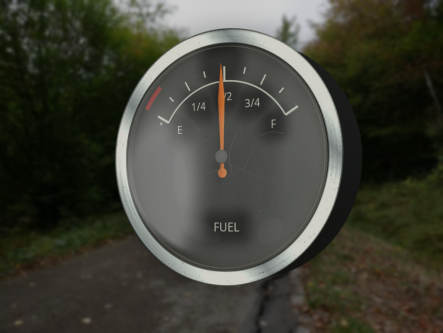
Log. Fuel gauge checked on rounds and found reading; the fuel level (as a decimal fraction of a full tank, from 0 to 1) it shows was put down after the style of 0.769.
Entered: 0.5
